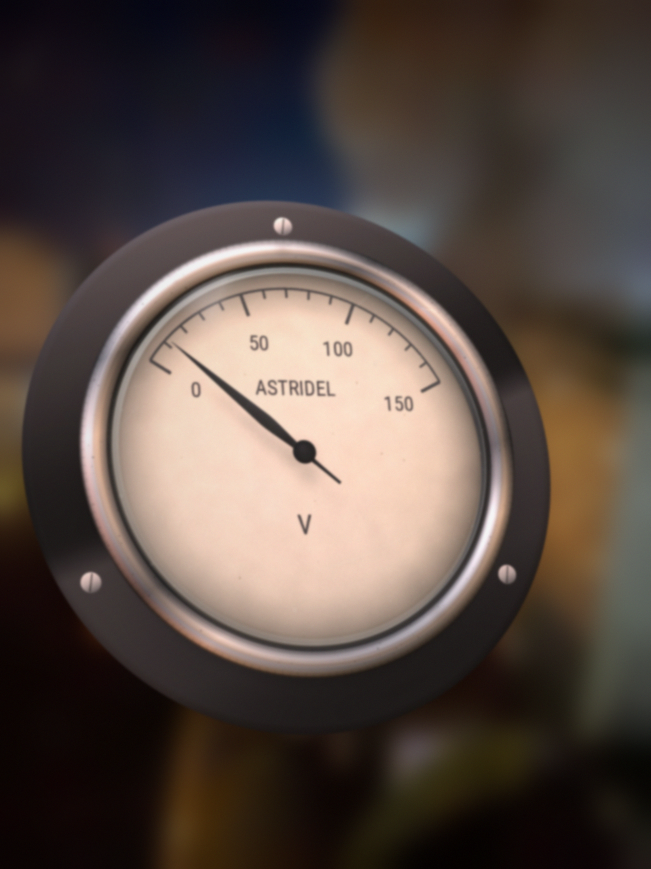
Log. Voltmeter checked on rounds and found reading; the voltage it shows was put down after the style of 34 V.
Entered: 10 V
